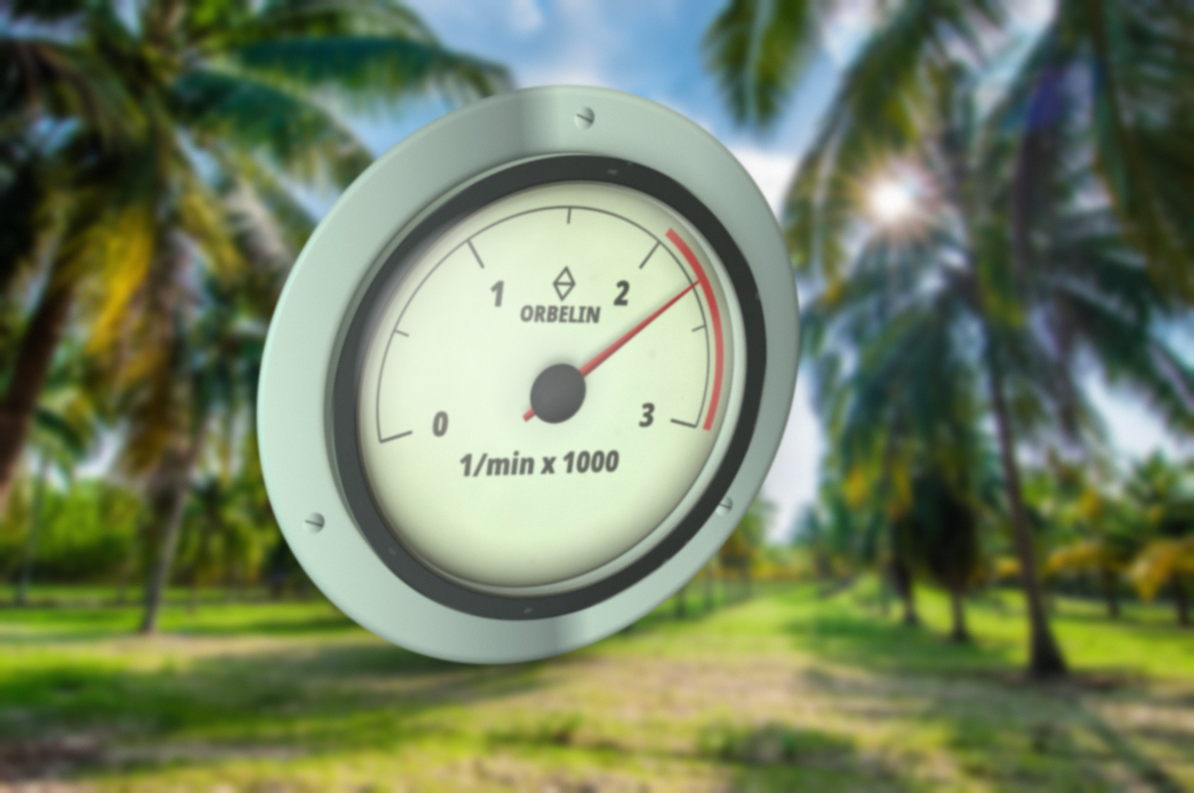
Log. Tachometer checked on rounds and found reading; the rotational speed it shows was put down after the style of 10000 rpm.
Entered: 2250 rpm
